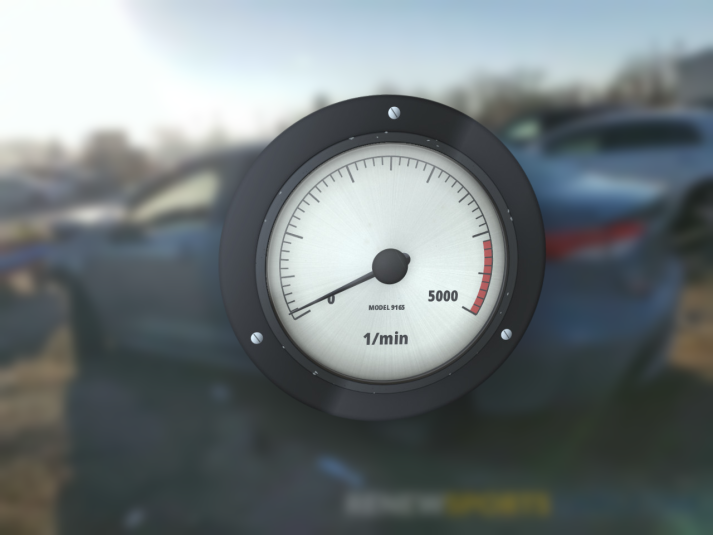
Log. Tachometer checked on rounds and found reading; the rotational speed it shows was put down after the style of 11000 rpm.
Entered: 100 rpm
